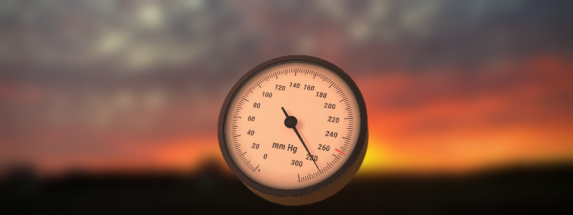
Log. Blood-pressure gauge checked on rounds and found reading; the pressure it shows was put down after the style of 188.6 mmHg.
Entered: 280 mmHg
